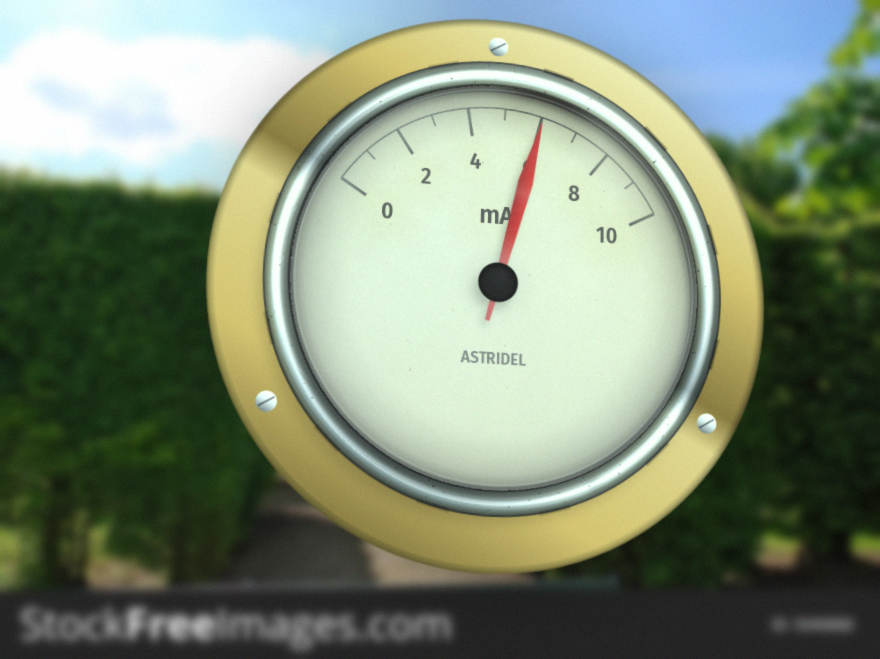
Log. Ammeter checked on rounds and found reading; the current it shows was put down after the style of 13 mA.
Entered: 6 mA
